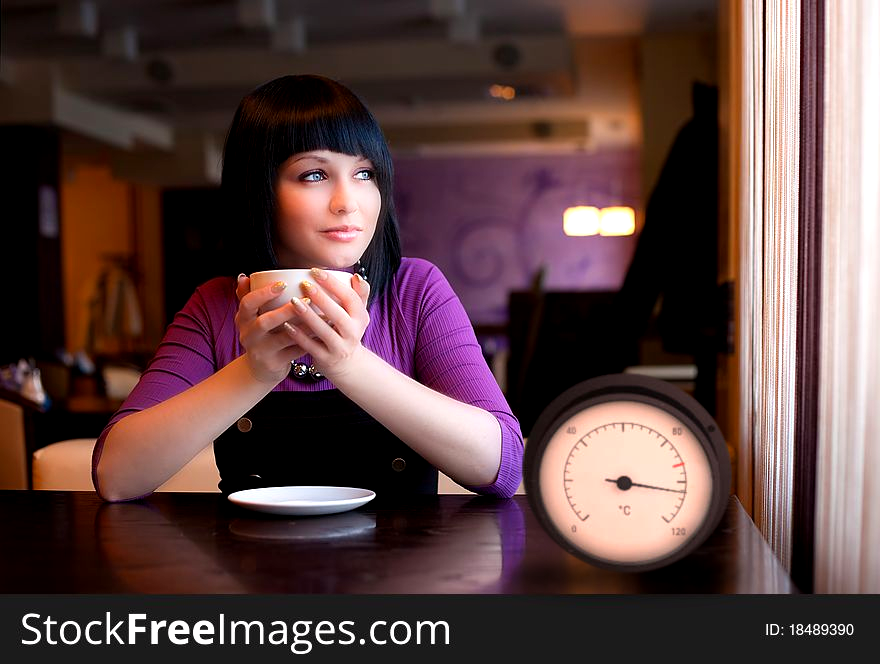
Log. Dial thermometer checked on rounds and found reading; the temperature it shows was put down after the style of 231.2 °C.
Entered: 104 °C
